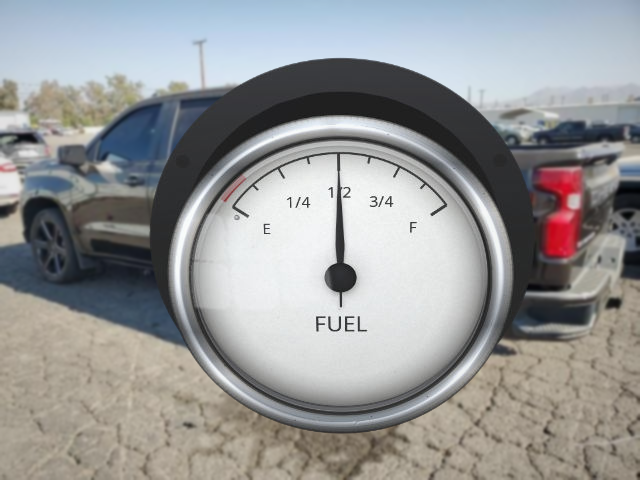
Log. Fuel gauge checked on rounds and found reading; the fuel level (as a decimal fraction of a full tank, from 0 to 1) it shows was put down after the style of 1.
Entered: 0.5
